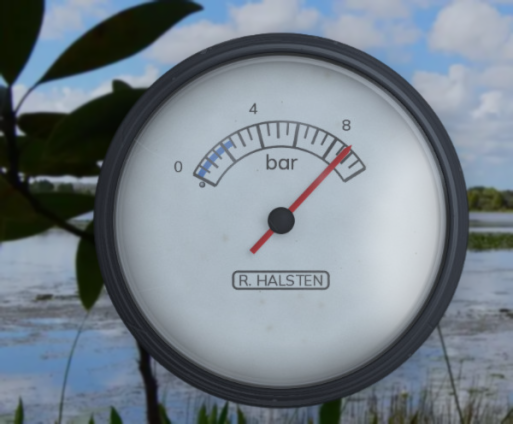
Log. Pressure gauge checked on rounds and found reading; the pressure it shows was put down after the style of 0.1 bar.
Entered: 8.75 bar
